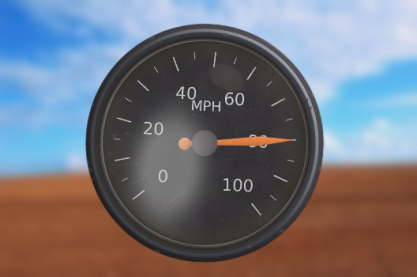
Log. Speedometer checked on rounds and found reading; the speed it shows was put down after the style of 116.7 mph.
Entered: 80 mph
